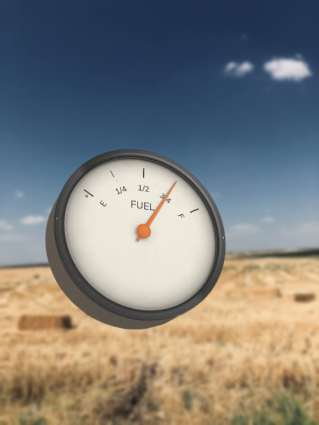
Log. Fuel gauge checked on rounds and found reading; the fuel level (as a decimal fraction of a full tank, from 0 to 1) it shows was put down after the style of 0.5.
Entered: 0.75
